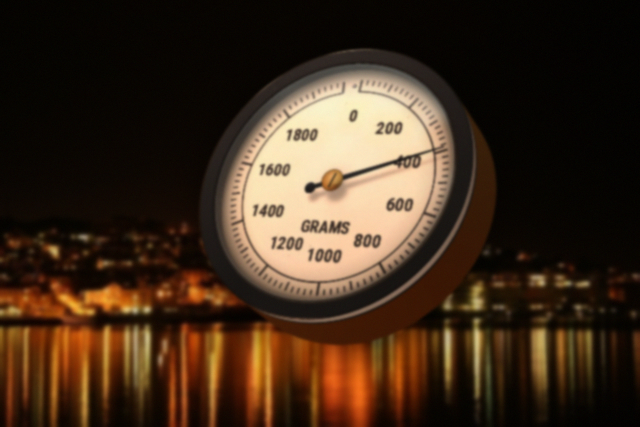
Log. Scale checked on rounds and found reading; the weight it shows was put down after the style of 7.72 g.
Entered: 400 g
